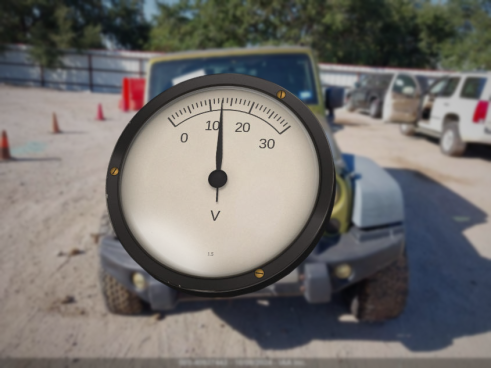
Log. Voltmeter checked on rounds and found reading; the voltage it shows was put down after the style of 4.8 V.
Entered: 13 V
